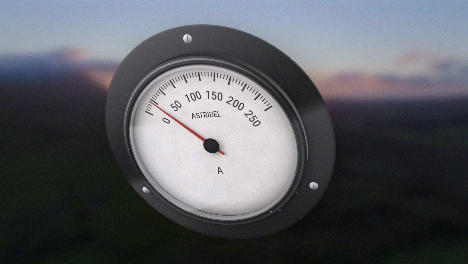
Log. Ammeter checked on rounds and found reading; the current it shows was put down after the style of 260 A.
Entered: 25 A
